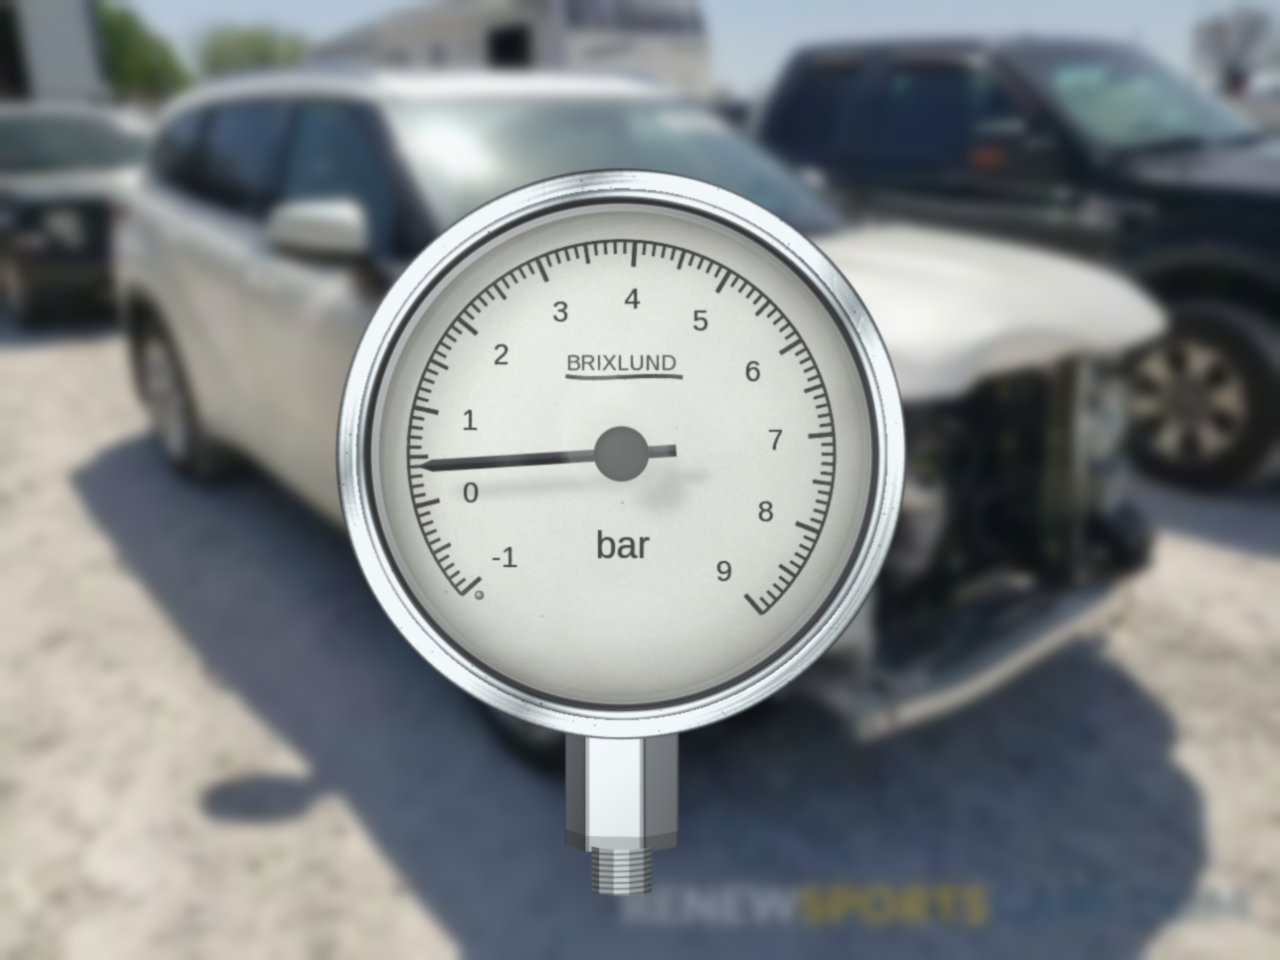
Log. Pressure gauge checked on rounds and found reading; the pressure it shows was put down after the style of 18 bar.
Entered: 0.4 bar
